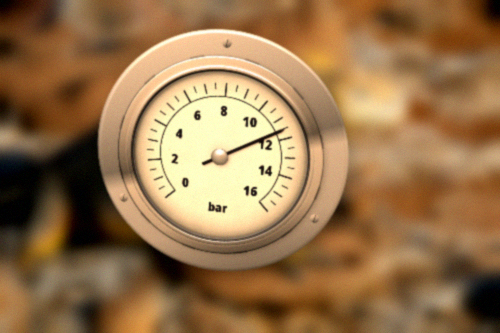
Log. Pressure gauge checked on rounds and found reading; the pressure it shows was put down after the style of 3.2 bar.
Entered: 11.5 bar
